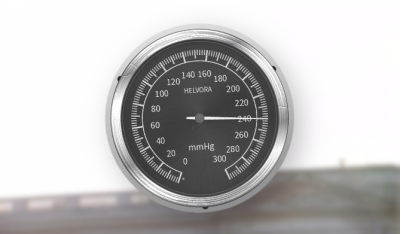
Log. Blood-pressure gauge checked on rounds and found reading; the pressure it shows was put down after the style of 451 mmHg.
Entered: 240 mmHg
